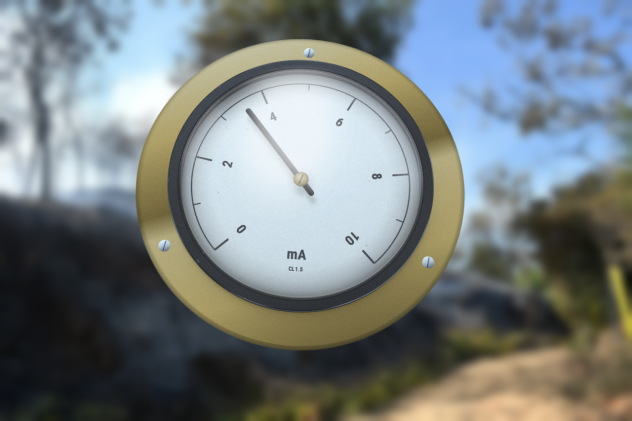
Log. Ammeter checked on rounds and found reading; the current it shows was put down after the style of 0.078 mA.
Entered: 3.5 mA
